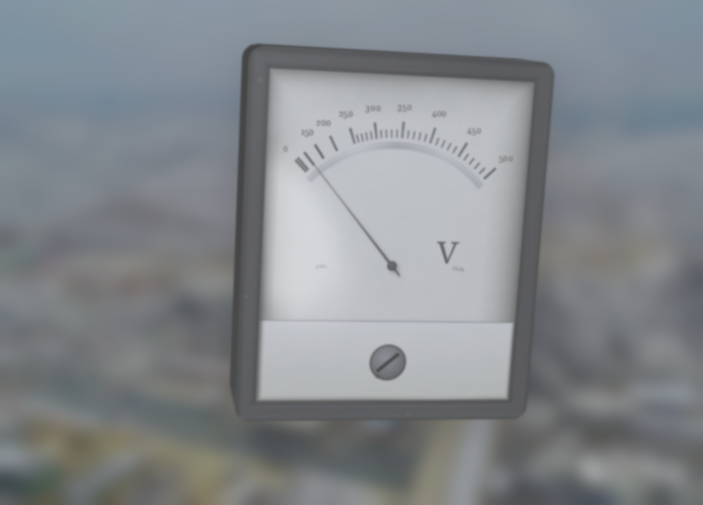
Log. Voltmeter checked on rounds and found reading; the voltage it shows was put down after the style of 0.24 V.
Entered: 100 V
